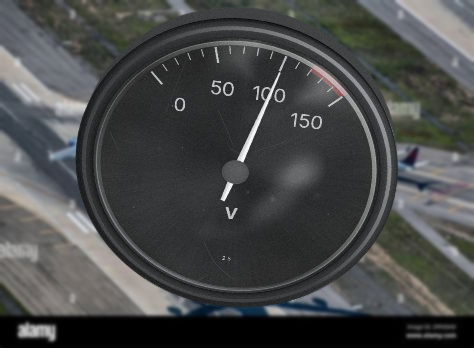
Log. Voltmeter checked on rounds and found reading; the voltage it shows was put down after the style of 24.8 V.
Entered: 100 V
